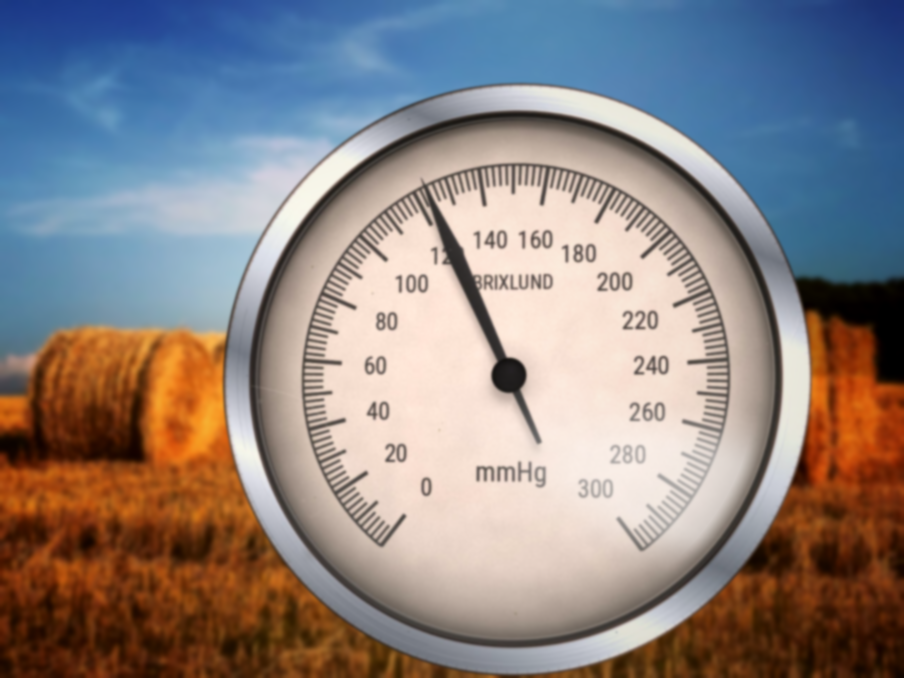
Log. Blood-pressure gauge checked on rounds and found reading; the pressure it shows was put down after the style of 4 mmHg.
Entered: 124 mmHg
